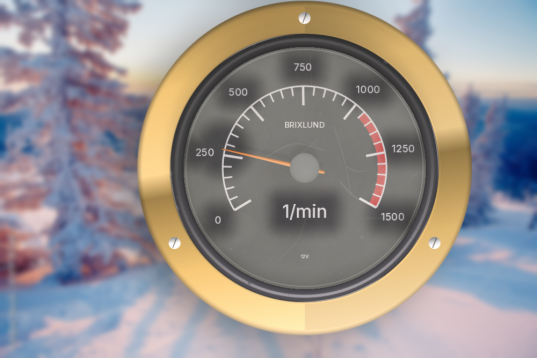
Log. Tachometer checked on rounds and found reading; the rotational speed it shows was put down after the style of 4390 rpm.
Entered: 275 rpm
